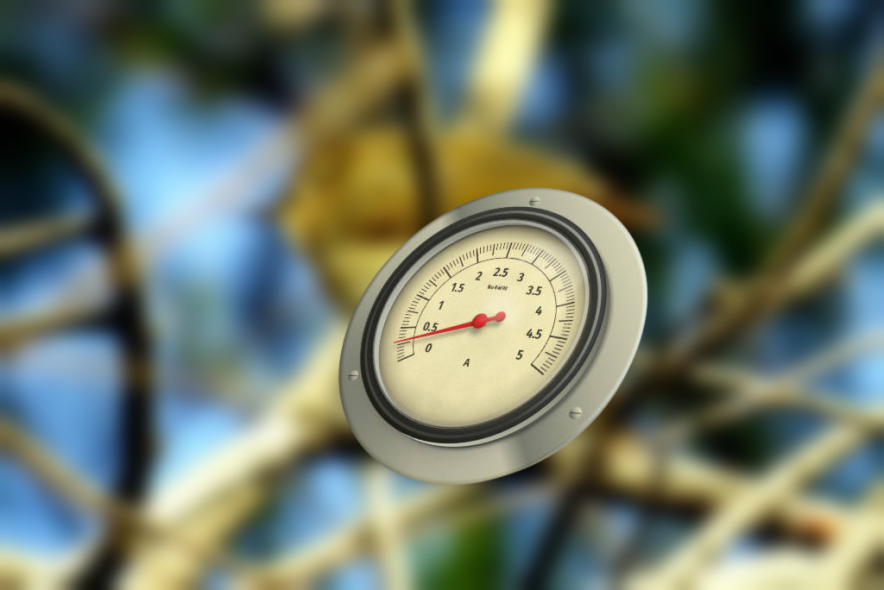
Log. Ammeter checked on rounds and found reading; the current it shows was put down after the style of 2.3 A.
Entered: 0.25 A
